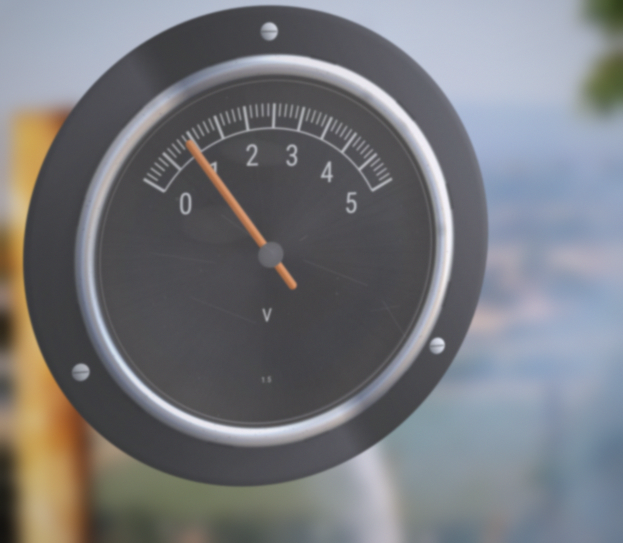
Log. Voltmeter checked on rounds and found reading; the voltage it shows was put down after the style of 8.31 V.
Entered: 0.9 V
